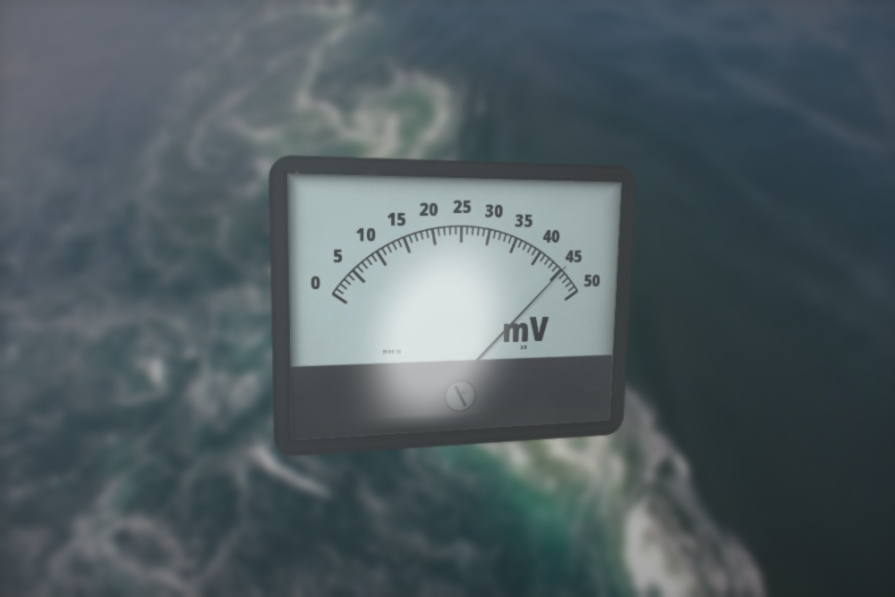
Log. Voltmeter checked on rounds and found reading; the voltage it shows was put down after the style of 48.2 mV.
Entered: 45 mV
